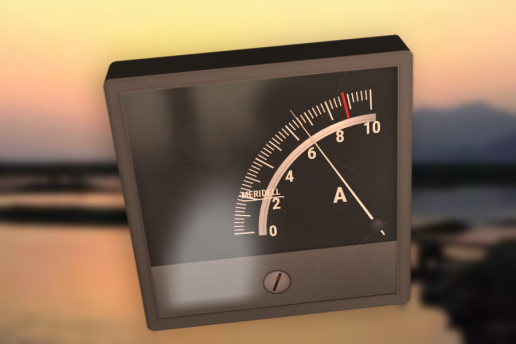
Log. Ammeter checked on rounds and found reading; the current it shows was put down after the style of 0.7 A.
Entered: 6.6 A
